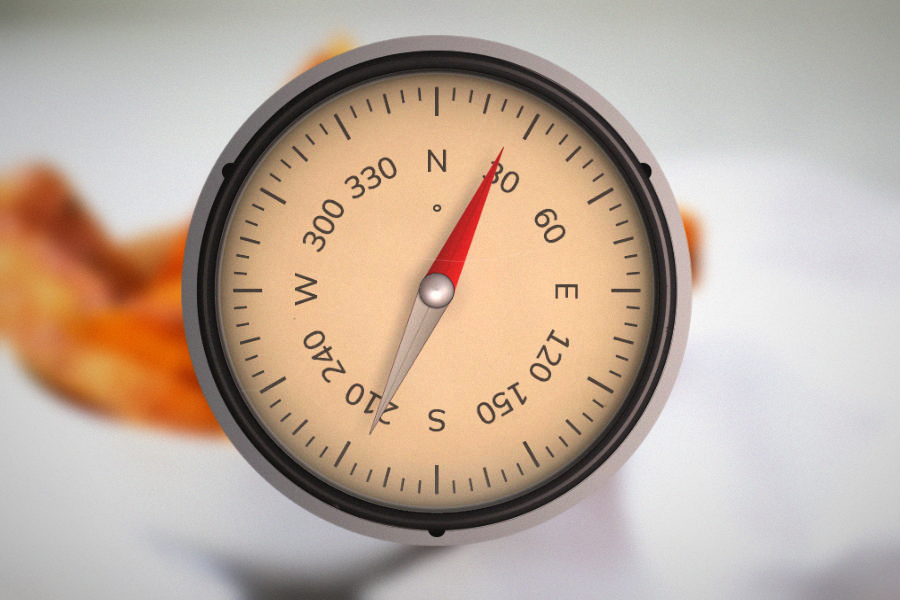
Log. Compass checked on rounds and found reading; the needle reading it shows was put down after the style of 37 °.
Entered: 25 °
